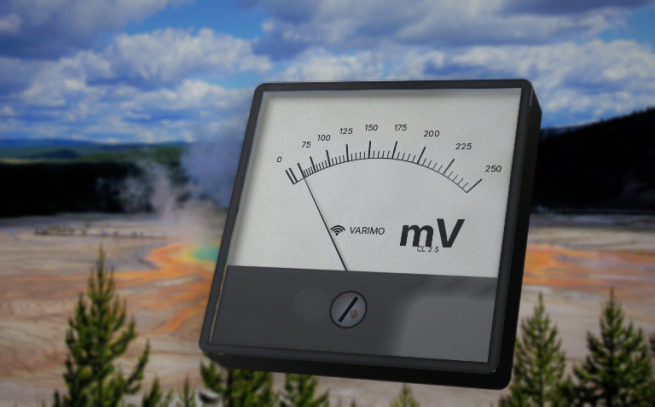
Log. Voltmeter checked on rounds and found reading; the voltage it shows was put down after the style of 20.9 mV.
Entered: 50 mV
